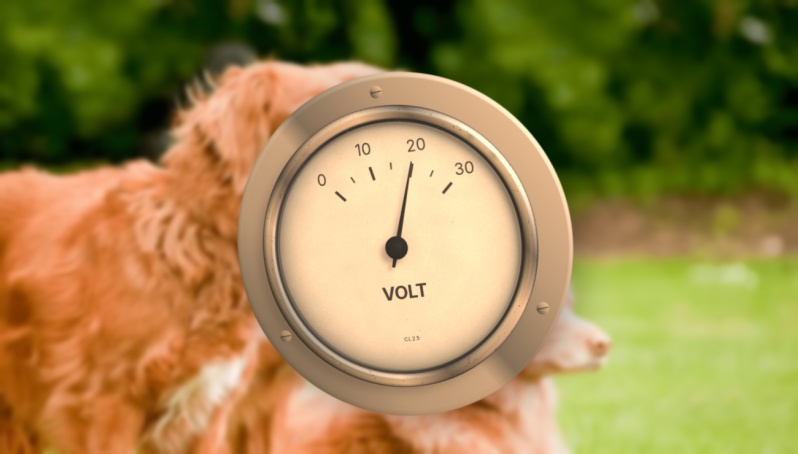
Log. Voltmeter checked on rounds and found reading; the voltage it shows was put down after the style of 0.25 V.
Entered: 20 V
